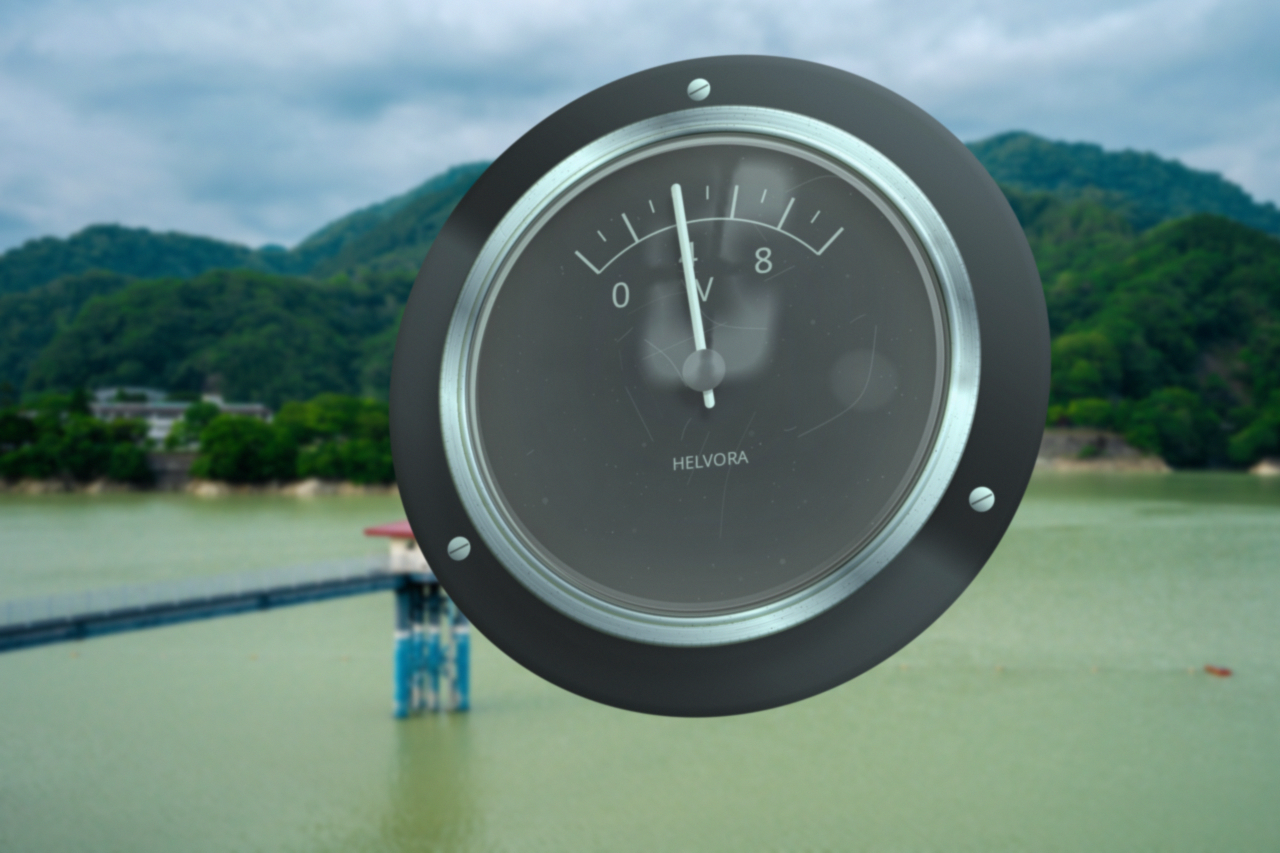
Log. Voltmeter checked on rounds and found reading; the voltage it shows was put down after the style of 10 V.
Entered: 4 V
